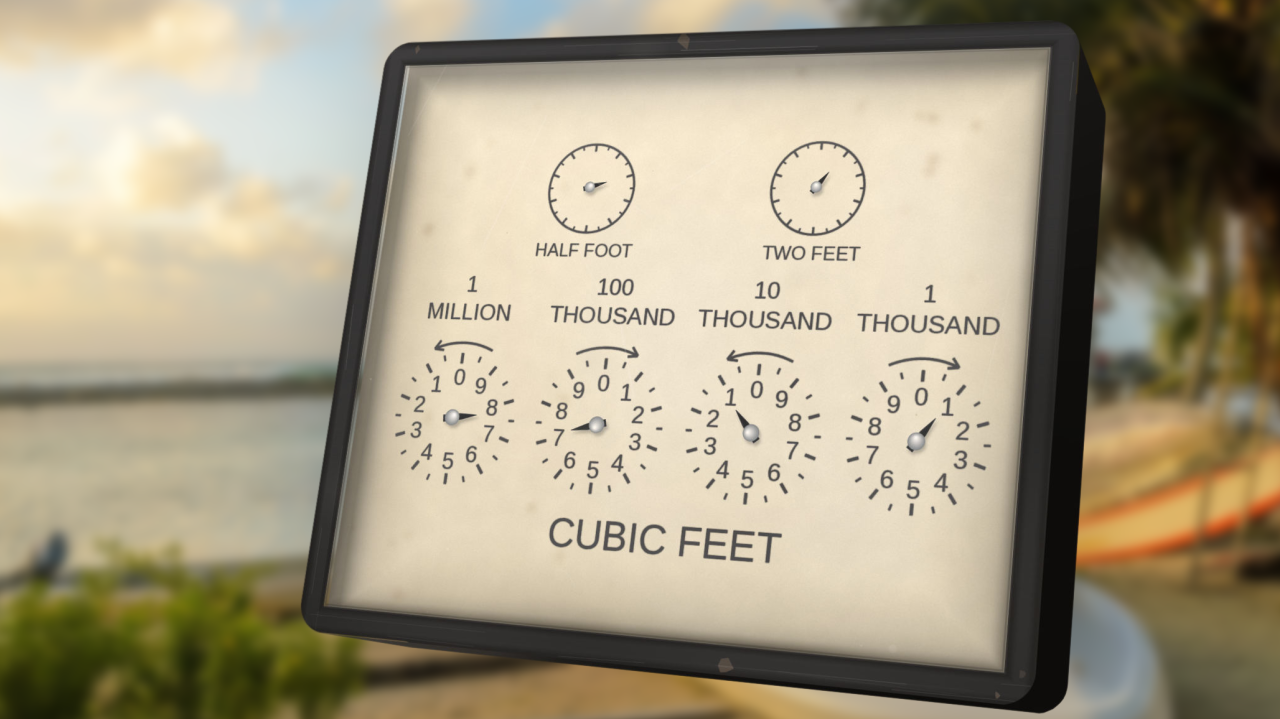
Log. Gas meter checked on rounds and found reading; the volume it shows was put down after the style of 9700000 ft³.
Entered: 771100 ft³
